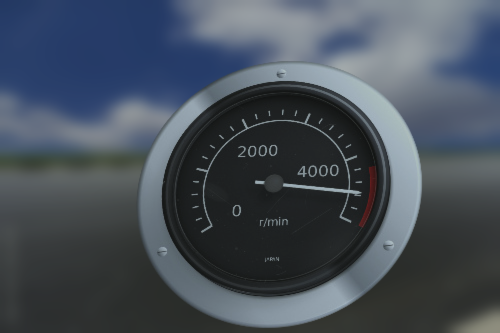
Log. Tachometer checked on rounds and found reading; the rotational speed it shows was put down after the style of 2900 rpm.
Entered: 4600 rpm
